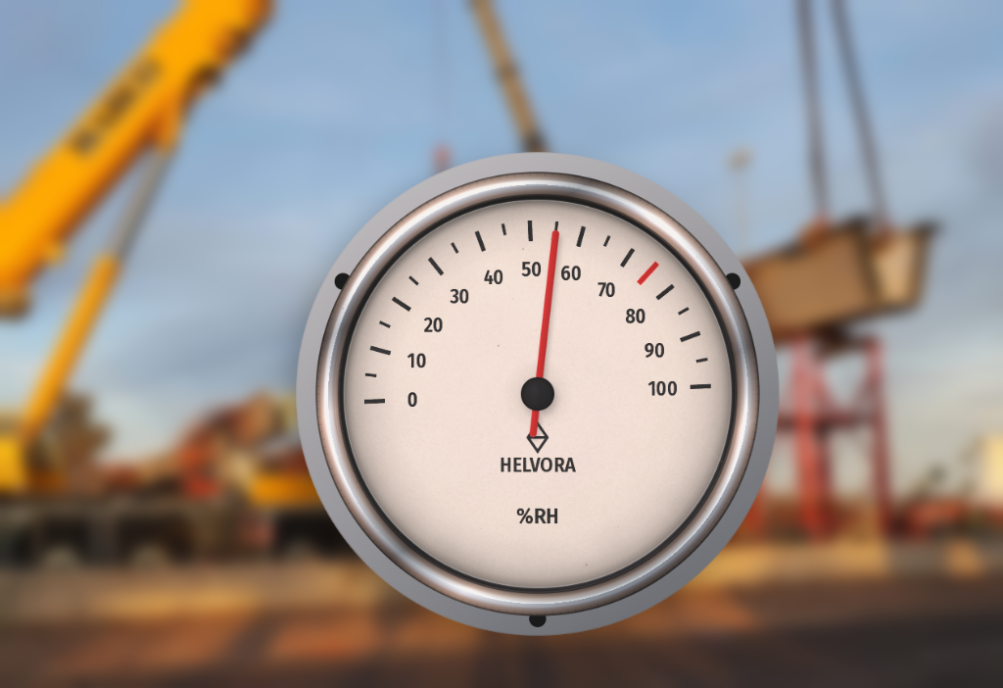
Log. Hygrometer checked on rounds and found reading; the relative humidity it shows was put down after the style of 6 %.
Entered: 55 %
